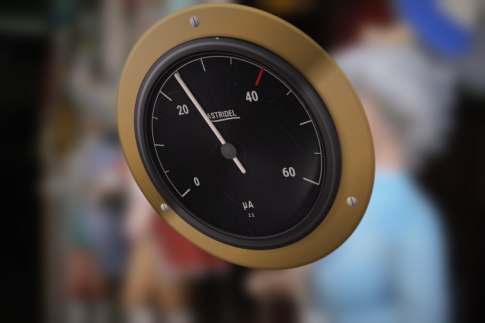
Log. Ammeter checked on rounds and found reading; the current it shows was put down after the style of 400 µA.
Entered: 25 µA
